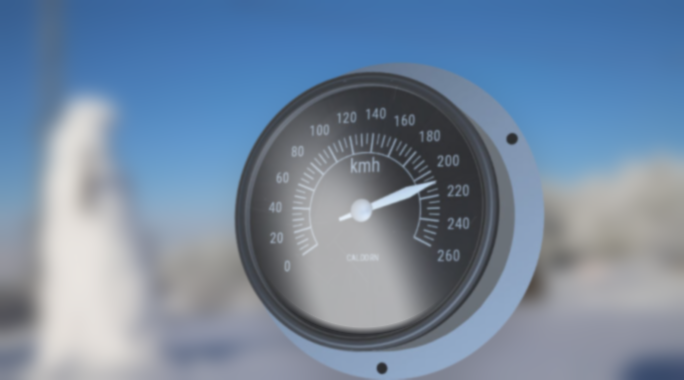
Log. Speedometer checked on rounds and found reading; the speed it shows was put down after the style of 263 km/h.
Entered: 210 km/h
